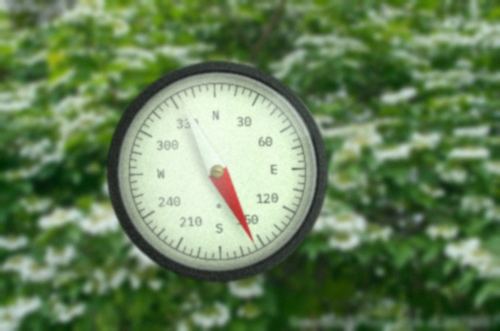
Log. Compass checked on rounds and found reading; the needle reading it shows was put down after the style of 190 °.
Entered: 155 °
